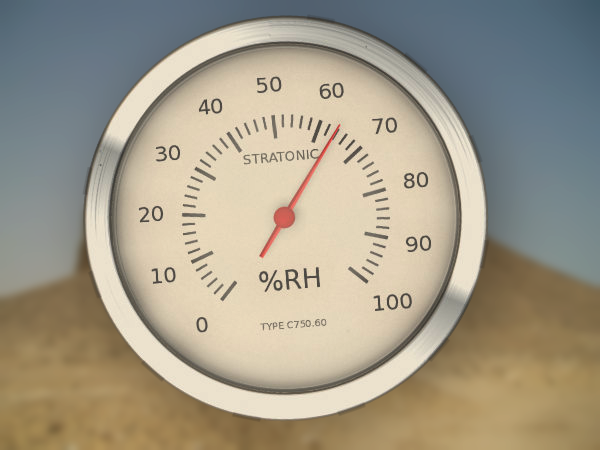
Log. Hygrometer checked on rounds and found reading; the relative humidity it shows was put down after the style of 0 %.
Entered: 64 %
